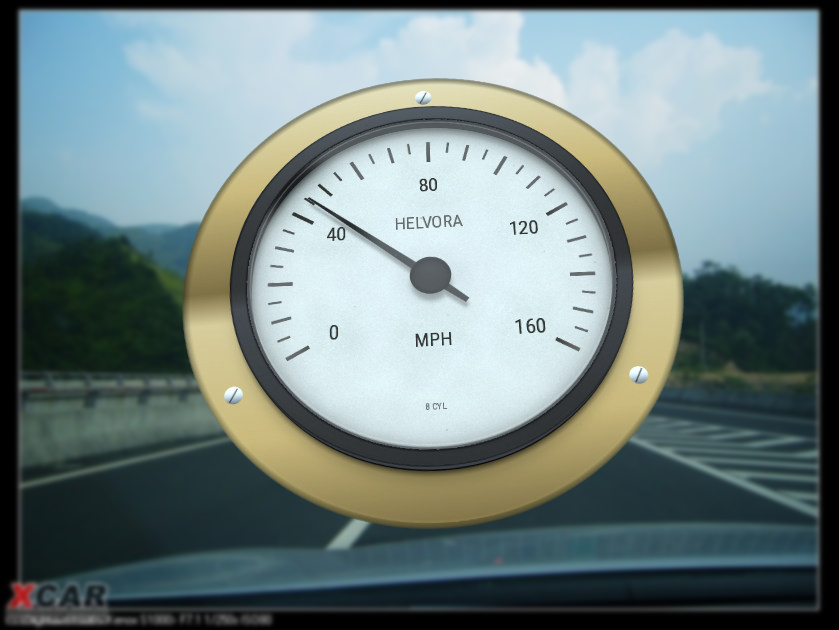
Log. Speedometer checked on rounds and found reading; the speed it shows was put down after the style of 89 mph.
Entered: 45 mph
